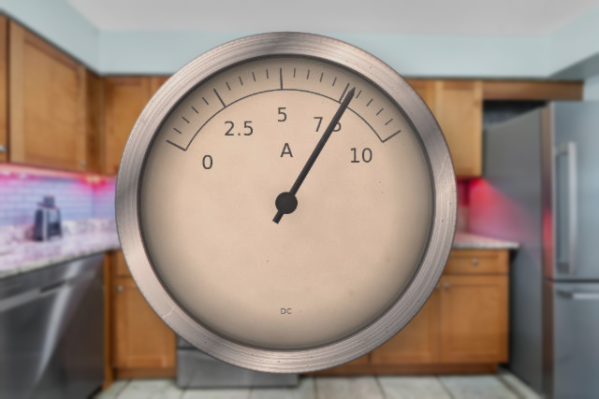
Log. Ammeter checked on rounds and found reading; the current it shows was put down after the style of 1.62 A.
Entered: 7.75 A
